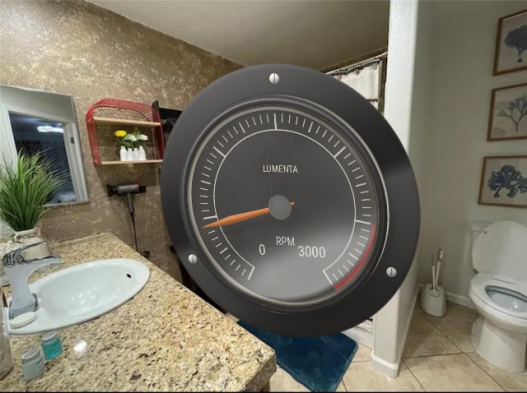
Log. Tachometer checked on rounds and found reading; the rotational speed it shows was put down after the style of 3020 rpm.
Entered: 450 rpm
